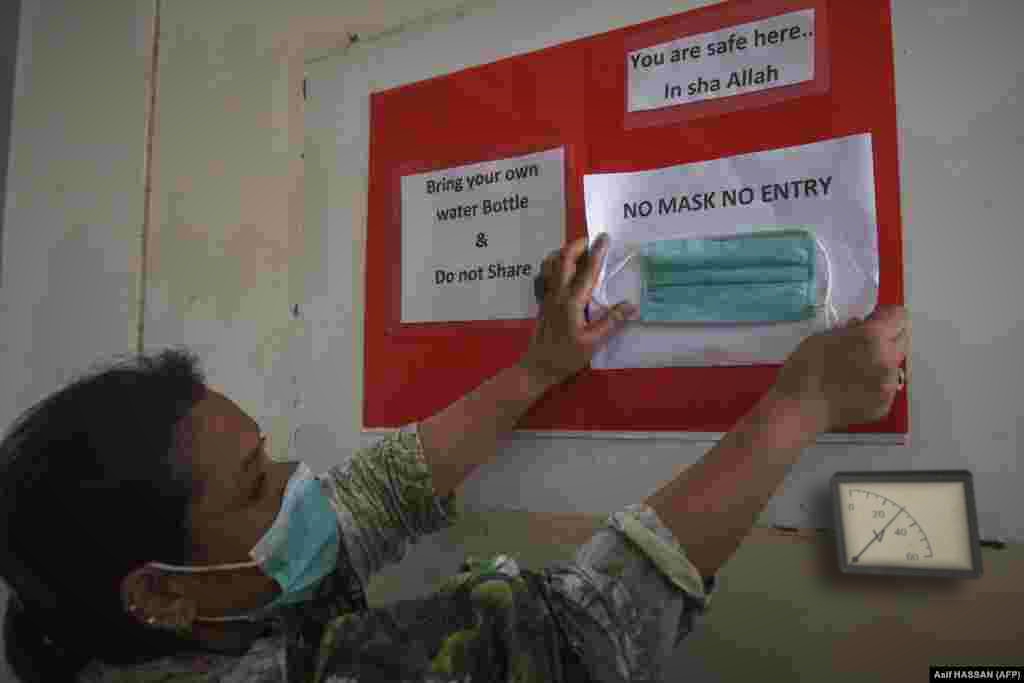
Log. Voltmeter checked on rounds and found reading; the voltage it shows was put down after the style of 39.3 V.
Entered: 30 V
